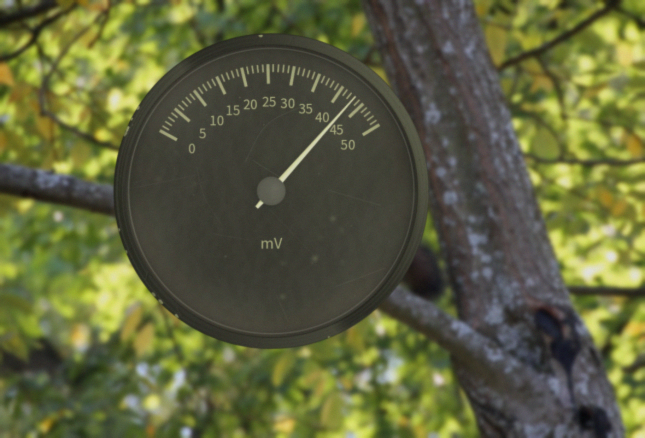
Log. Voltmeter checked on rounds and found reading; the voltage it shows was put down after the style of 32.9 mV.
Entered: 43 mV
